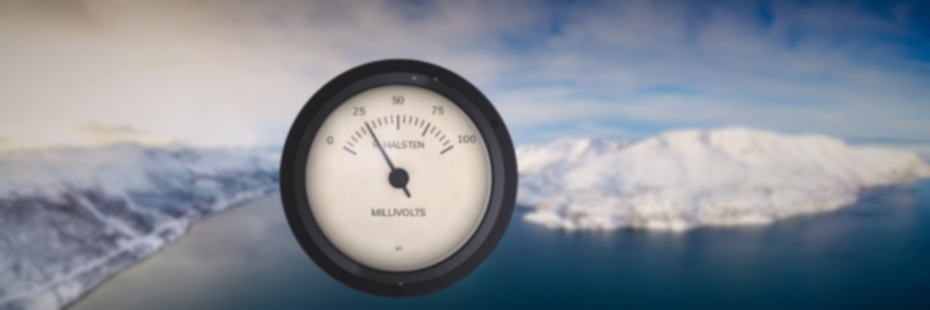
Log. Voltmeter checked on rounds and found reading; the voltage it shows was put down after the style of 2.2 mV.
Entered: 25 mV
